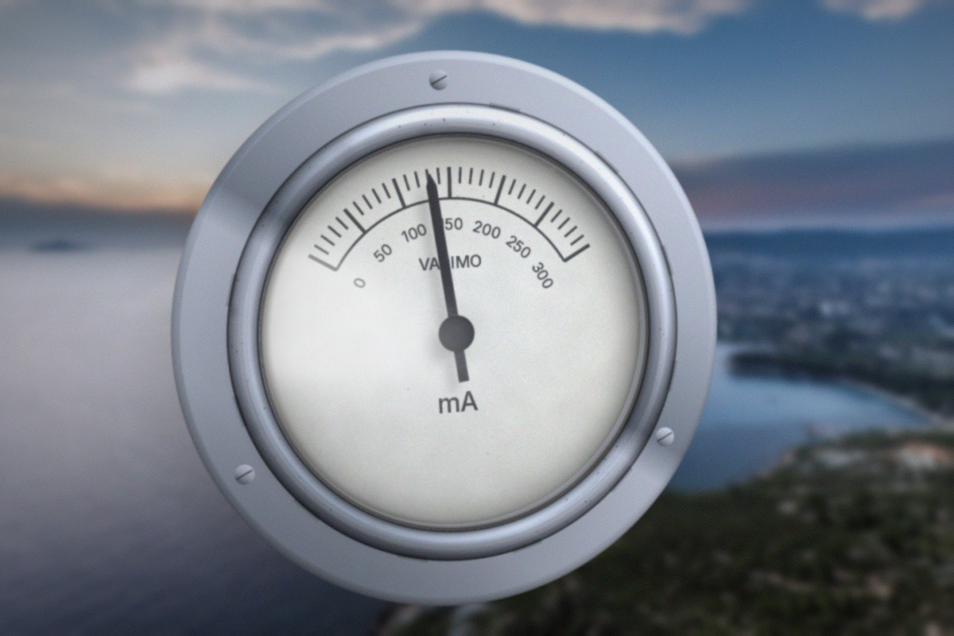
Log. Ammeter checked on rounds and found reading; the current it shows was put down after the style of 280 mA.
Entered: 130 mA
